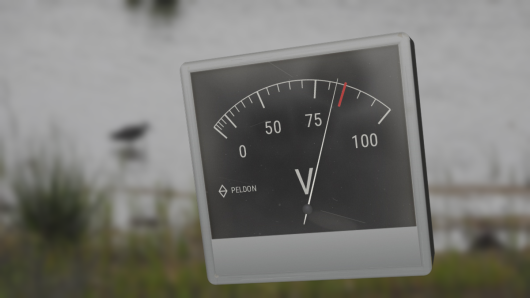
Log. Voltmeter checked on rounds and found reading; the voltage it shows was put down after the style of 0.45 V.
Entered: 82.5 V
